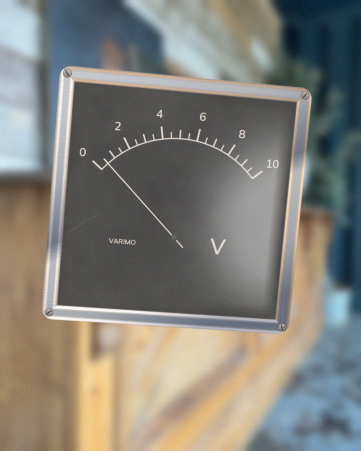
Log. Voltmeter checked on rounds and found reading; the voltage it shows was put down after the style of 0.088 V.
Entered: 0.5 V
